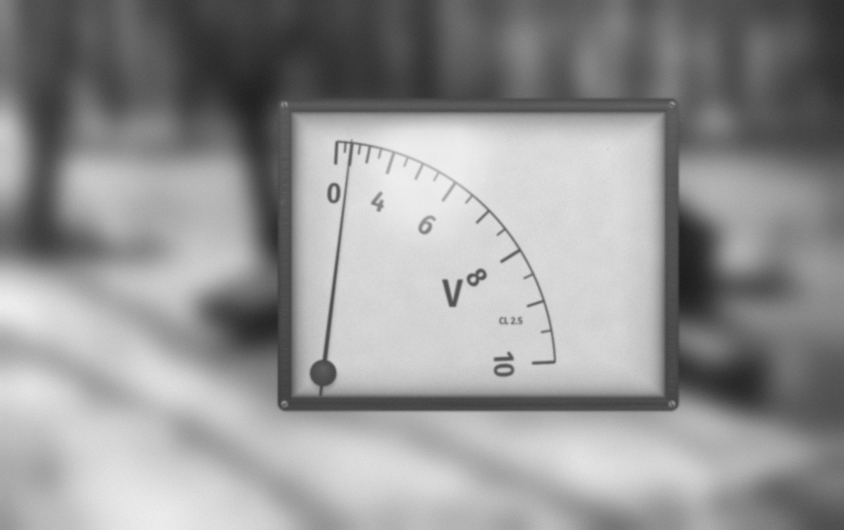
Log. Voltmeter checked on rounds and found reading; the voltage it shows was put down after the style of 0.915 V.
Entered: 2 V
